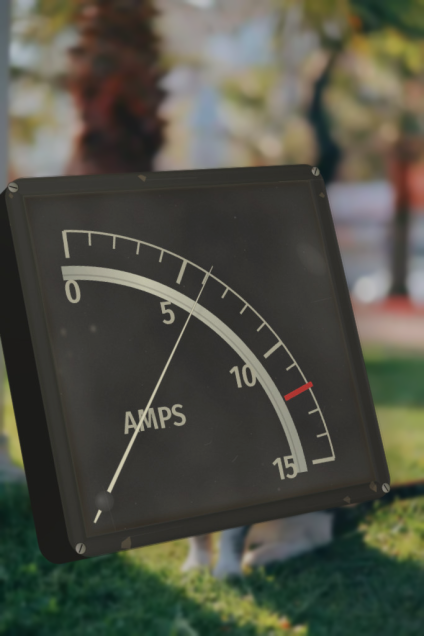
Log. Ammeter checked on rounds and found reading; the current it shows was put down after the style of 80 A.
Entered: 6 A
